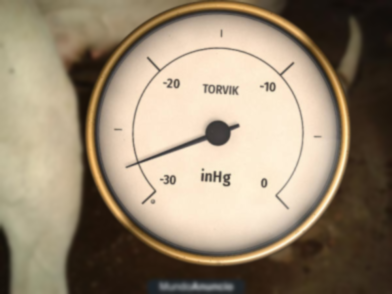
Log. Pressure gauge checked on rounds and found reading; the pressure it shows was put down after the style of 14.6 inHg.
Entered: -27.5 inHg
